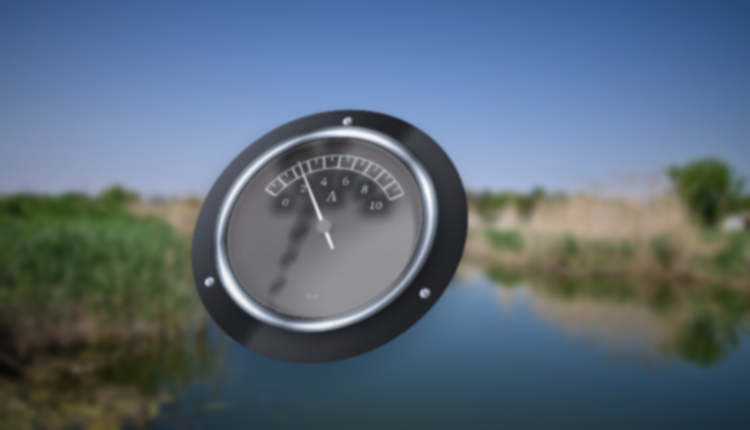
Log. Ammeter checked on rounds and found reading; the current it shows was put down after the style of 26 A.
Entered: 2.5 A
